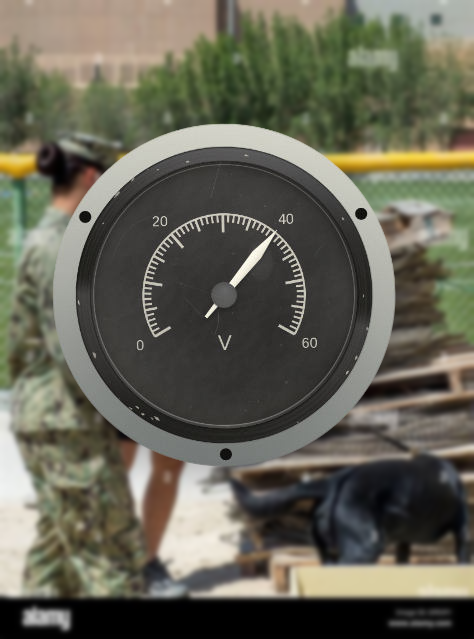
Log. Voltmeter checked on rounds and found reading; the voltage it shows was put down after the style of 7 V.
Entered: 40 V
